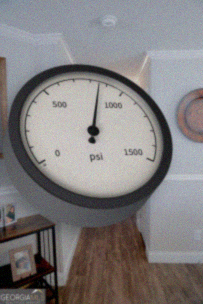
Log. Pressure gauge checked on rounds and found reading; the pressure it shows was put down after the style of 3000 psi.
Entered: 850 psi
